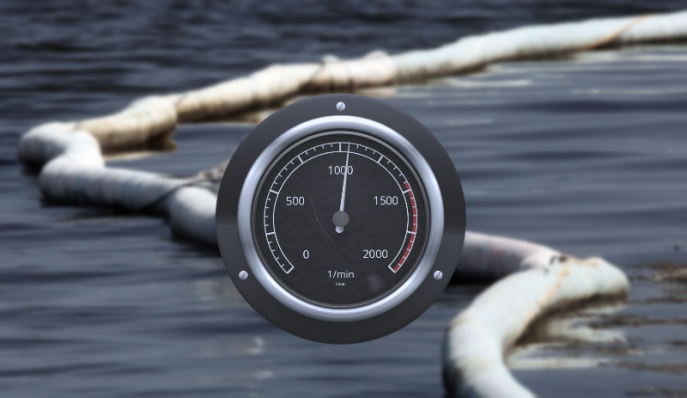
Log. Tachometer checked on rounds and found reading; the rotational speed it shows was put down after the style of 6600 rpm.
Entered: 1050 rpm
